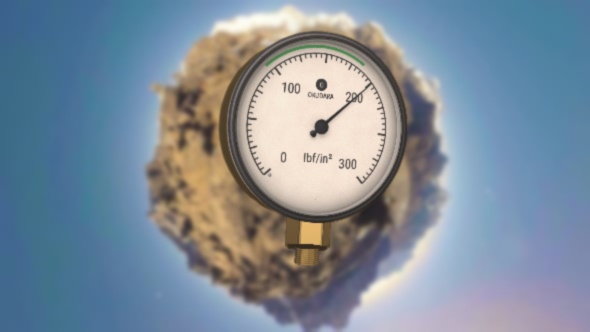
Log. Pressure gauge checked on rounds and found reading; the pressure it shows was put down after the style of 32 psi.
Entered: 200 psi
